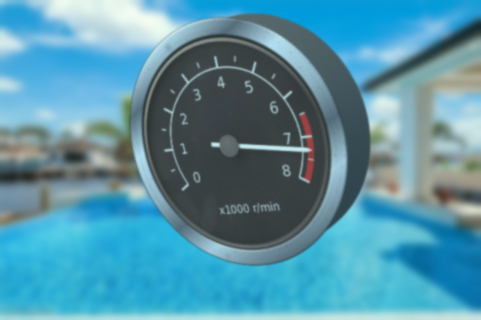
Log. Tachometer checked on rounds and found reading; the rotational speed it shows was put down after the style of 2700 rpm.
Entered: 7250 rpm
